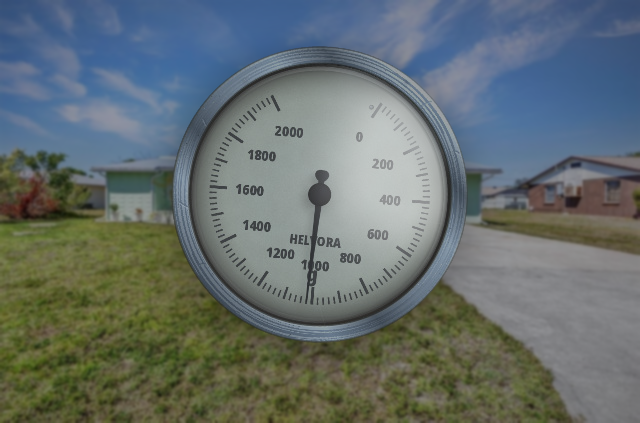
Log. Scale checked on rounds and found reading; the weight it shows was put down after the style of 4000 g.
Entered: 1020 g
